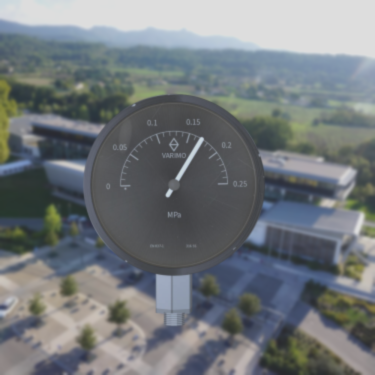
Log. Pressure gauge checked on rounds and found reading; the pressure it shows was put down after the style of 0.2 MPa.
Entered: 0.17 MPa
